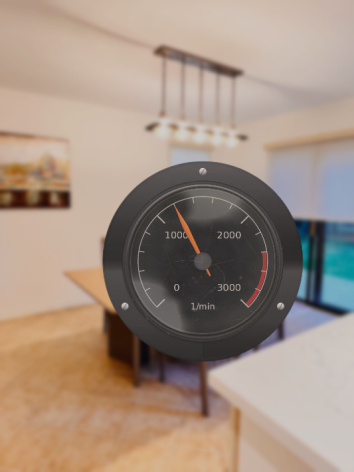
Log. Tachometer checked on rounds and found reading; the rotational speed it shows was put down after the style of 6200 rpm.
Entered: 1200 rpm
